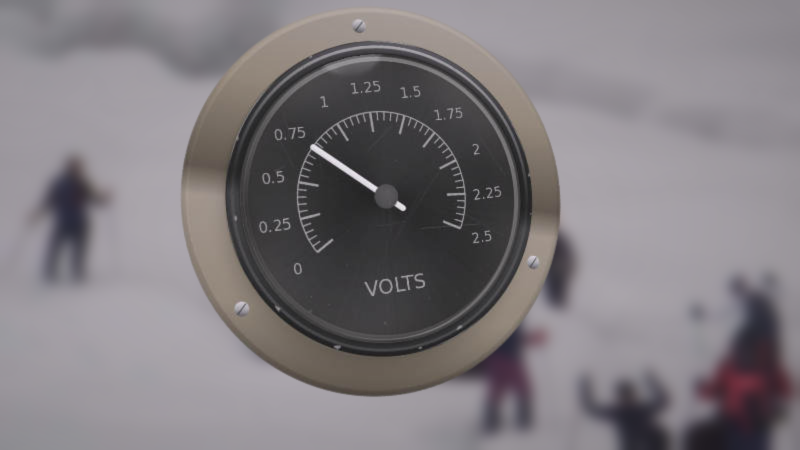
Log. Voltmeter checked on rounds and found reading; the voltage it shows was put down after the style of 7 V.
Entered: 0.75 V
